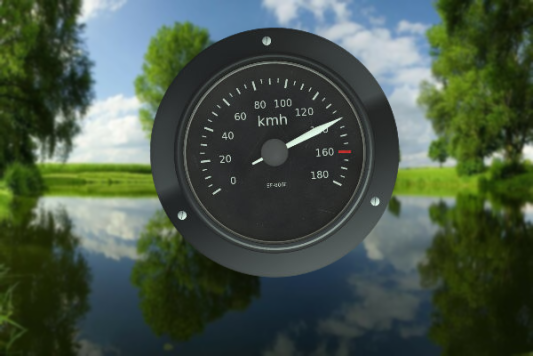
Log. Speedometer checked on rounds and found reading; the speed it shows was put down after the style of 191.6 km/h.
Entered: 140 km/h
